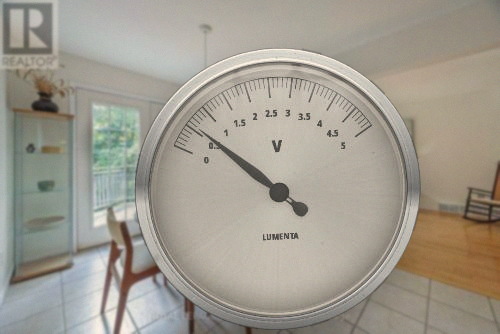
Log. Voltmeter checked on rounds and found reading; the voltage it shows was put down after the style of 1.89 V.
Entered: 0.6 V
